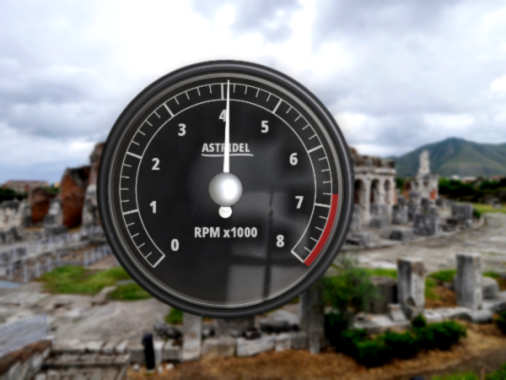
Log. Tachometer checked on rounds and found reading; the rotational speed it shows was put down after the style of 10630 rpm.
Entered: 4100 rpm
